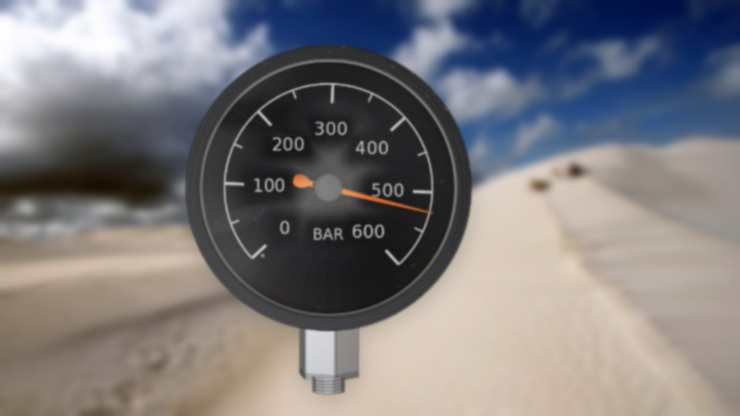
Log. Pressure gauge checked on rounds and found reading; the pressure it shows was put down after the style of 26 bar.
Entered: 525 bar
